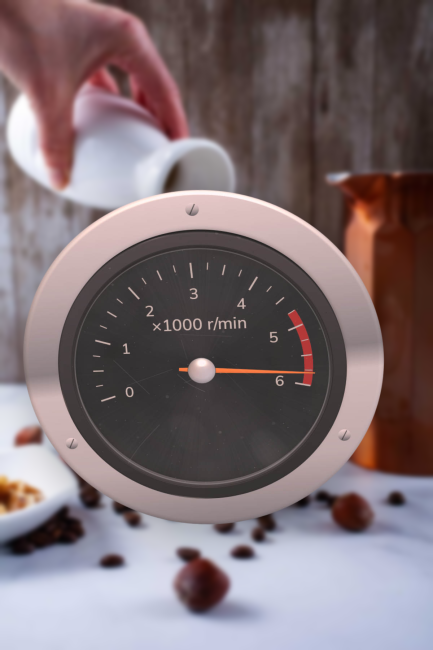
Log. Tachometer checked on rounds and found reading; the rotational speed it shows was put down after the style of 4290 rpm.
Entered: 5750 rpm
